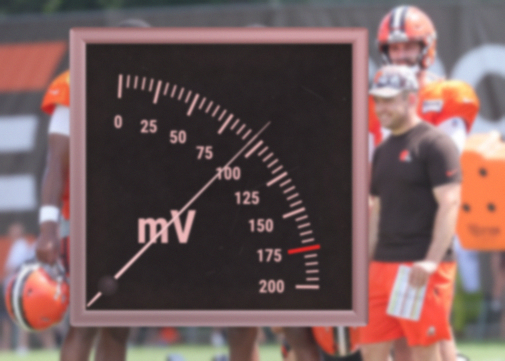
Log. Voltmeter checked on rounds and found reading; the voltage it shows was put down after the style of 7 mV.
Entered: 95 mV
